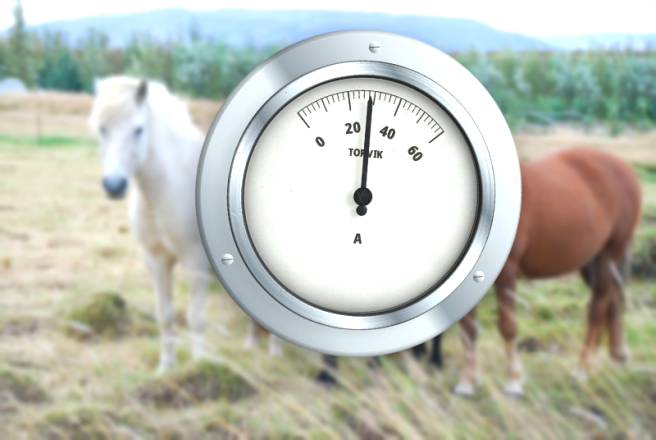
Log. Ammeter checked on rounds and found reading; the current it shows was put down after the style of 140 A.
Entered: 28 A
